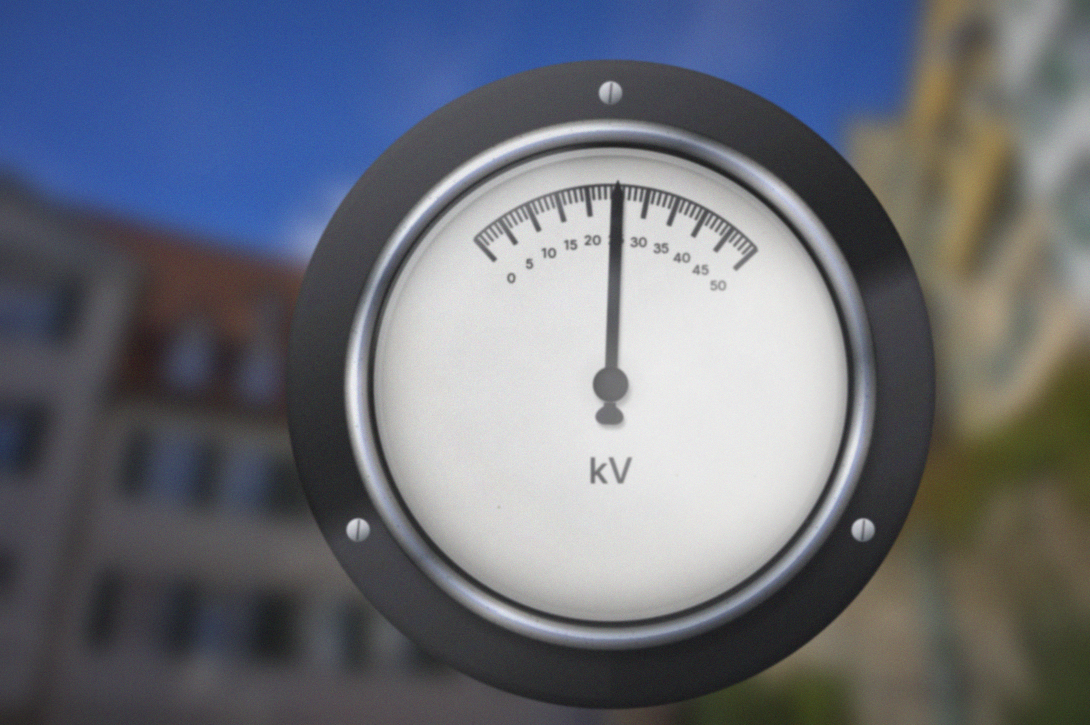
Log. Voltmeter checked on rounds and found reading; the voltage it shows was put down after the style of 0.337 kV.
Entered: 25 kV
